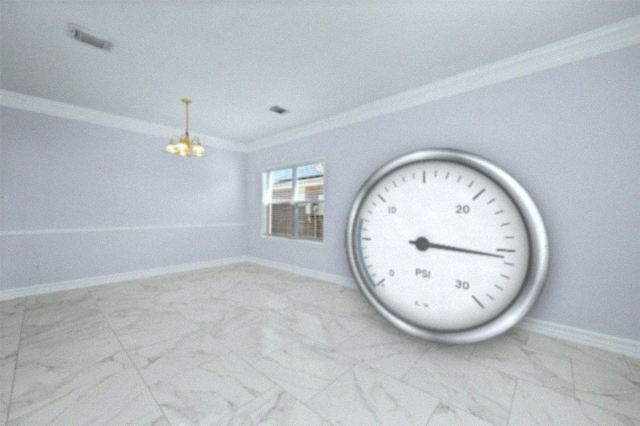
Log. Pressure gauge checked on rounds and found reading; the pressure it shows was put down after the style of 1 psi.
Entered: 25.5 psi
